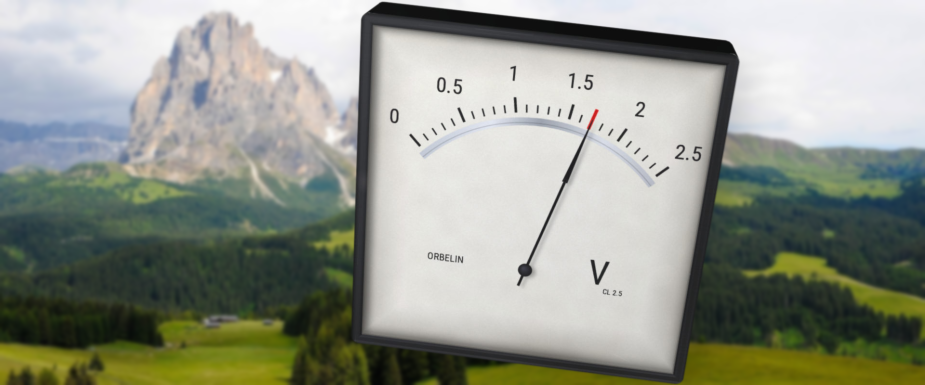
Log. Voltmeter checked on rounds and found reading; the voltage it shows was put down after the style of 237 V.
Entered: 1.7 V
